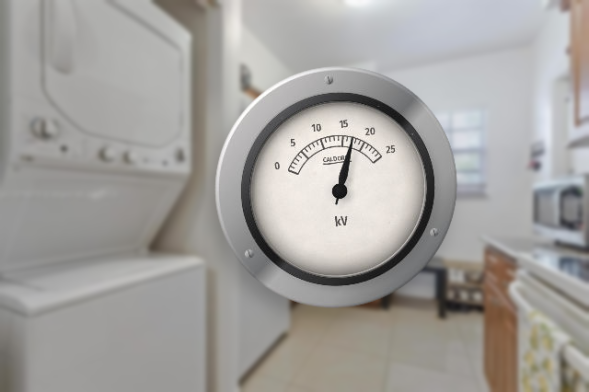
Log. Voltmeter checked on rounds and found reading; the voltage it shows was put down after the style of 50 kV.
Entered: 17 kV
